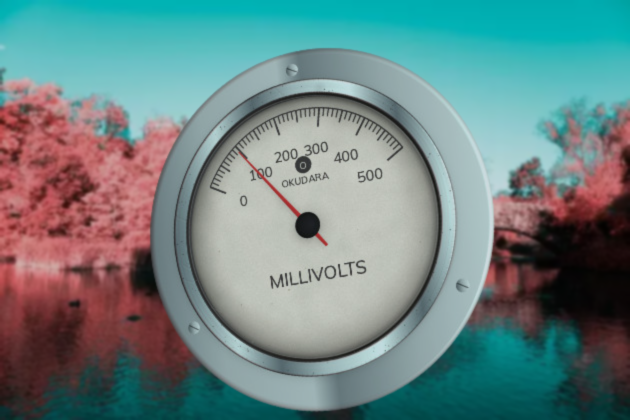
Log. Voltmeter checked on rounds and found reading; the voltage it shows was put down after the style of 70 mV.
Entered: 100 mV
